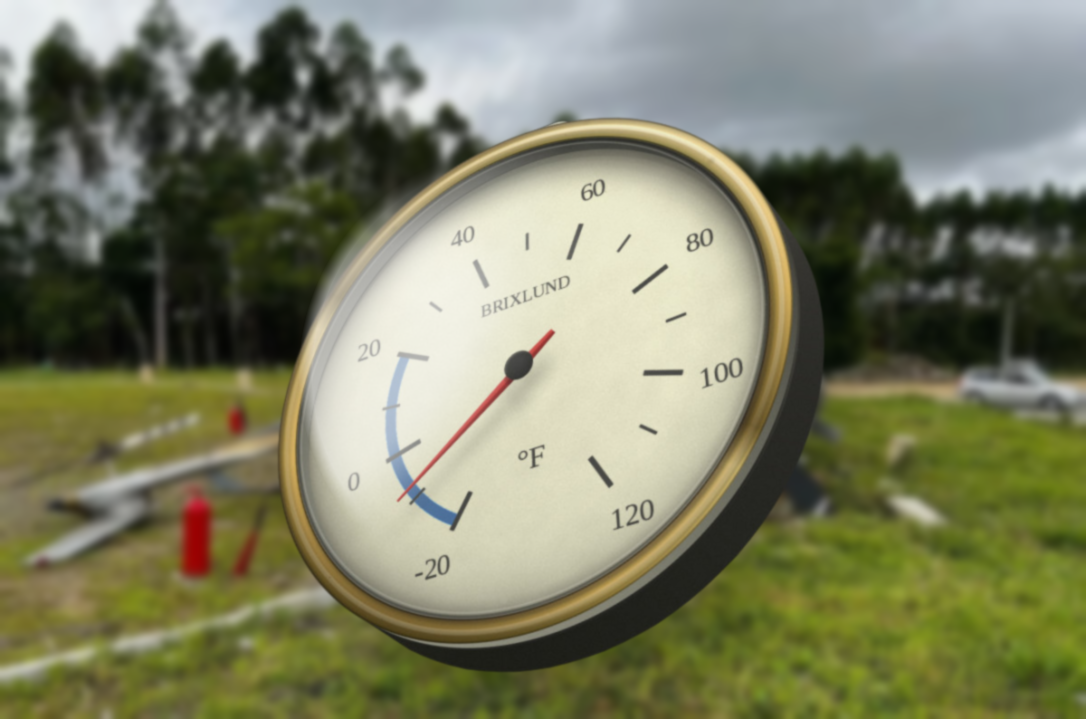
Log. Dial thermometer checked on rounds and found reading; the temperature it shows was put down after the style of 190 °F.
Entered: -10 °F
